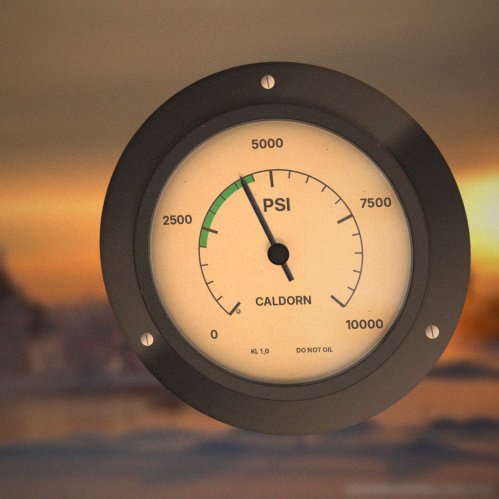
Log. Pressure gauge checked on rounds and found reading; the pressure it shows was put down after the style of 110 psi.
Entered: 4250 psi
